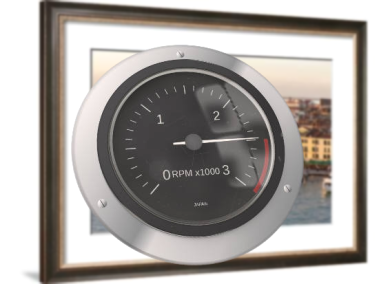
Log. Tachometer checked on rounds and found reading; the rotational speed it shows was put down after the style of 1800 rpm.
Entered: 2500 rpm
